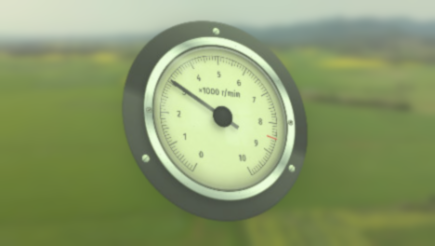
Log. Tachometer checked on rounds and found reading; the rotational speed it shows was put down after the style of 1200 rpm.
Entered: 3000 rpm
